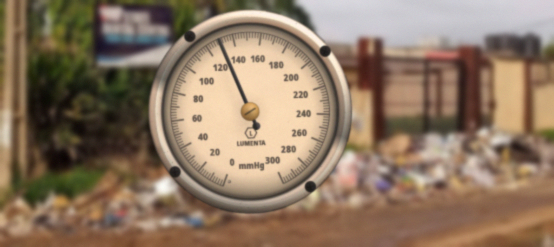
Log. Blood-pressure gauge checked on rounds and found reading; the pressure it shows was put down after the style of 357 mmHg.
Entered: 130 mmHg
